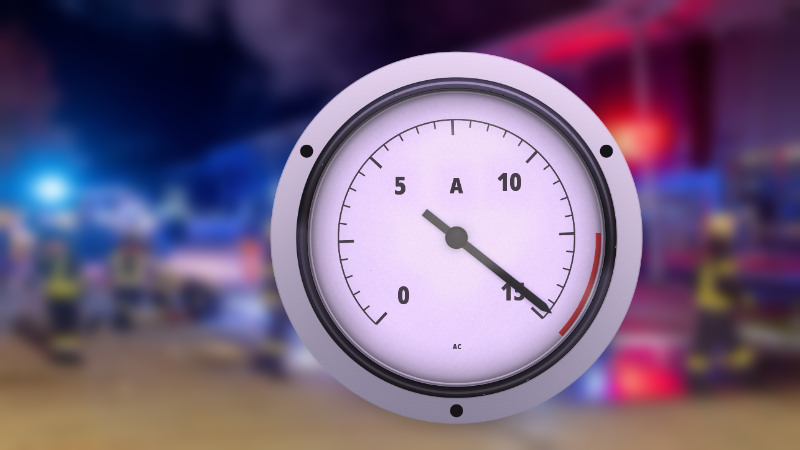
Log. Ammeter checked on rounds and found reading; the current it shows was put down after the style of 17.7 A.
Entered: 14.75 A
